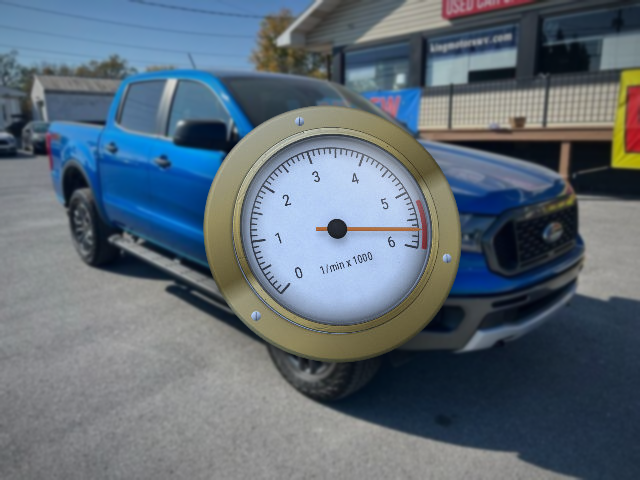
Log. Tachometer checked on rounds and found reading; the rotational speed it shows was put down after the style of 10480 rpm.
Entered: 5700 rpm
